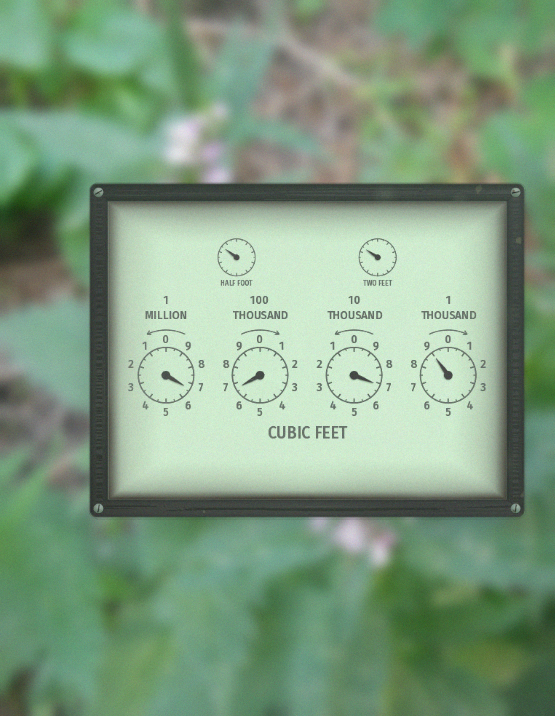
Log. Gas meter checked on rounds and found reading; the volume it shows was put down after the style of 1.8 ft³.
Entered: 666900 ft³
